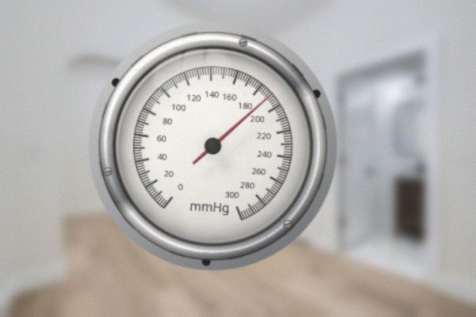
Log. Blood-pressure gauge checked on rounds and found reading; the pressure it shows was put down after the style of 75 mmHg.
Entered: 190 mmHg
